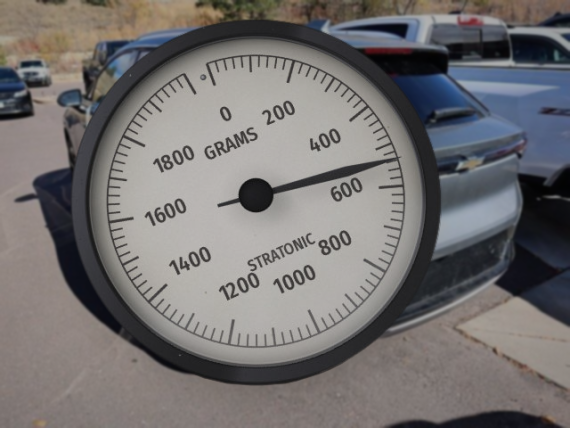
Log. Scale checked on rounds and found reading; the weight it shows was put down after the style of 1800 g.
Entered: 540 g
